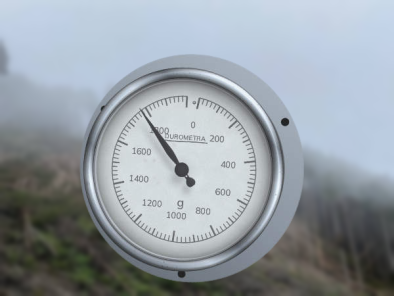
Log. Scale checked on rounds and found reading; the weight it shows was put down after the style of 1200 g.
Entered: 1780 g
